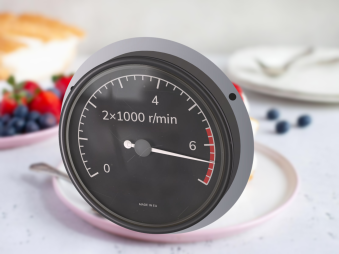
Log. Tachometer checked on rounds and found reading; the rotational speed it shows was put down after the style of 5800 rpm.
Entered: 6400 rpm
